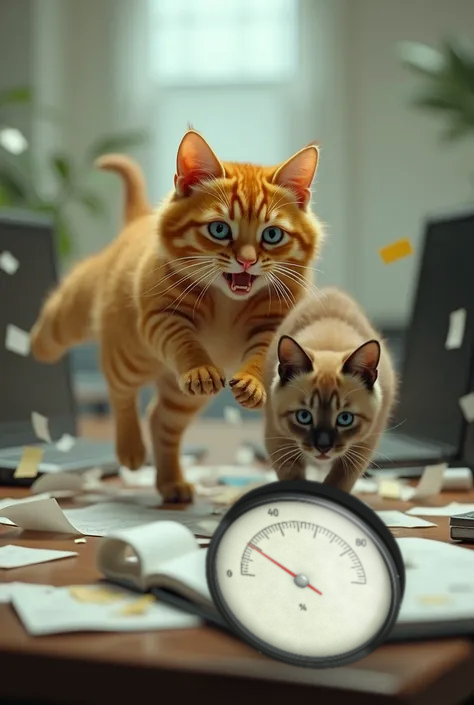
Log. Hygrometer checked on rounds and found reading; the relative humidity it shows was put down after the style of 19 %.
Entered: 20 %
